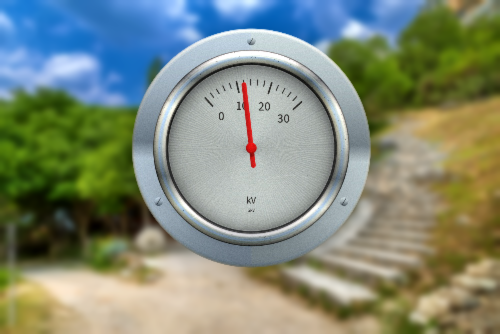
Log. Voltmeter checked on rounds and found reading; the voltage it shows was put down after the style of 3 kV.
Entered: 12 kV
